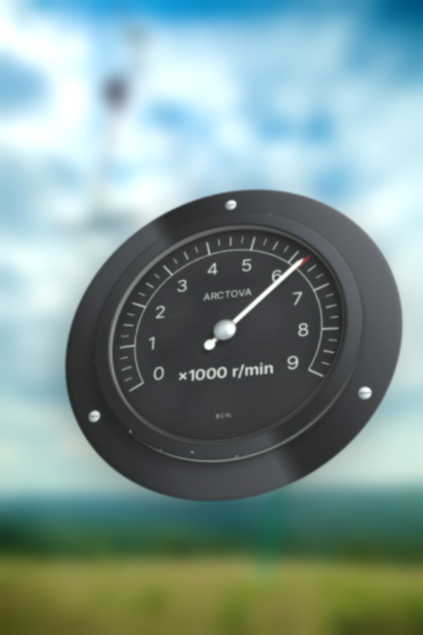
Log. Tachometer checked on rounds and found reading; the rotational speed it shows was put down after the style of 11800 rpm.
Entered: 6250 rpm
